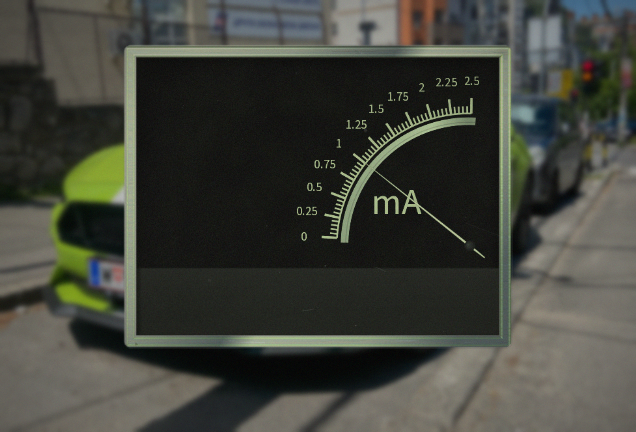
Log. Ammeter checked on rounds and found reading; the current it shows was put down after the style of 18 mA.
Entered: 1 mA
